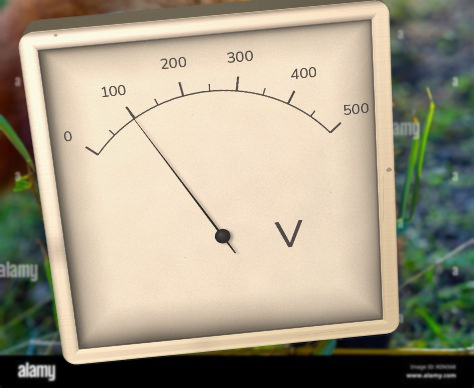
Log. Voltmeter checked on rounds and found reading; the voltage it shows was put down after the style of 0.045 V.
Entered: 100 V
